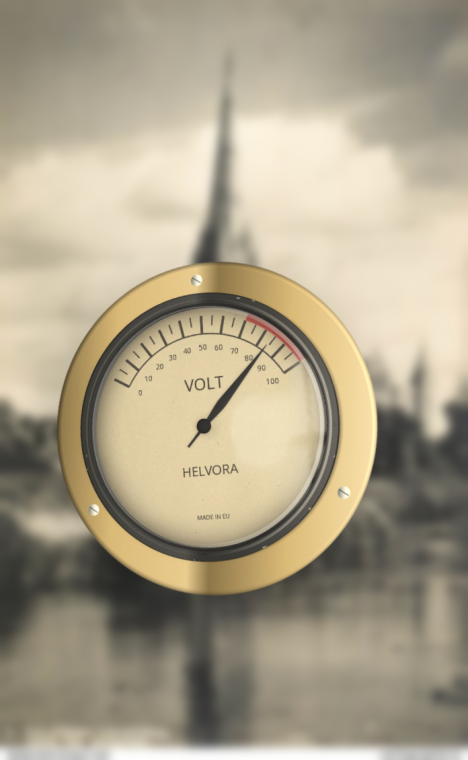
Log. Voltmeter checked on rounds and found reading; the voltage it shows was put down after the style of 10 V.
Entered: 85 V
